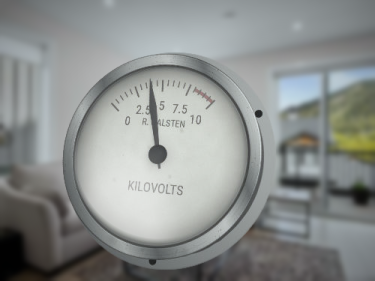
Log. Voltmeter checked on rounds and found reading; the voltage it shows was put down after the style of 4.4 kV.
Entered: 4 kV
